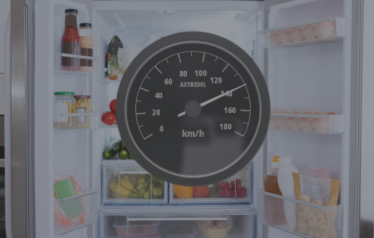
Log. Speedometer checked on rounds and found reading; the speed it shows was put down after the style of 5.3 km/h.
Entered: 140 km/h
